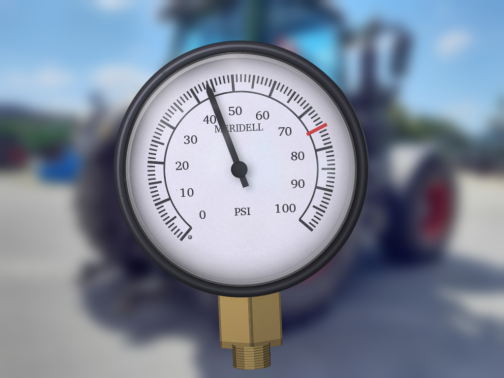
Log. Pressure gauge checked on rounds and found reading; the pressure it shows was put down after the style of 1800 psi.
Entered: 44 psi
